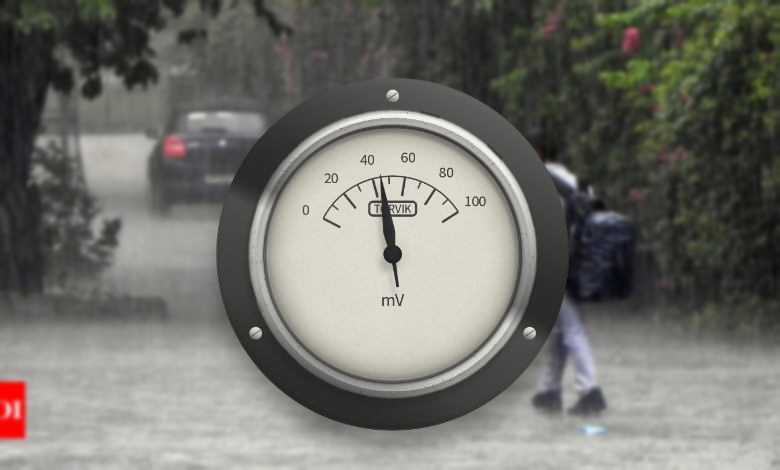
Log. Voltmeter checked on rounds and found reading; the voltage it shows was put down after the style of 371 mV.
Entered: 45 mV
